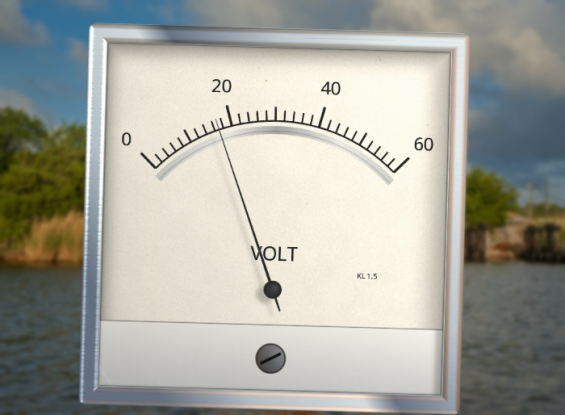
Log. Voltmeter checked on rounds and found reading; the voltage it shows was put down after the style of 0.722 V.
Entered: 17 V
